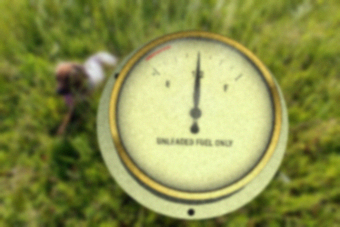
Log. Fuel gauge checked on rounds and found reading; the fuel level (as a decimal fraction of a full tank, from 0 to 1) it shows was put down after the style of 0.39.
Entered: 0.5
